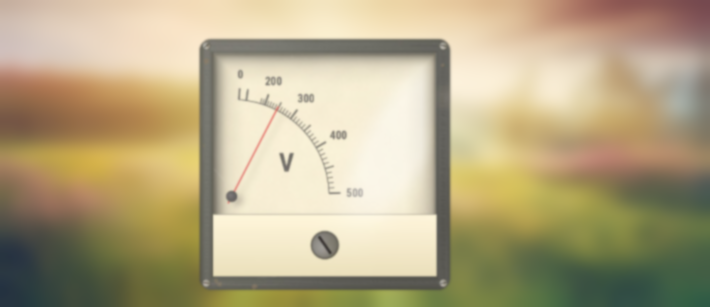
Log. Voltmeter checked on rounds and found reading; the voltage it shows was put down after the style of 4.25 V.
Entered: 250 V
